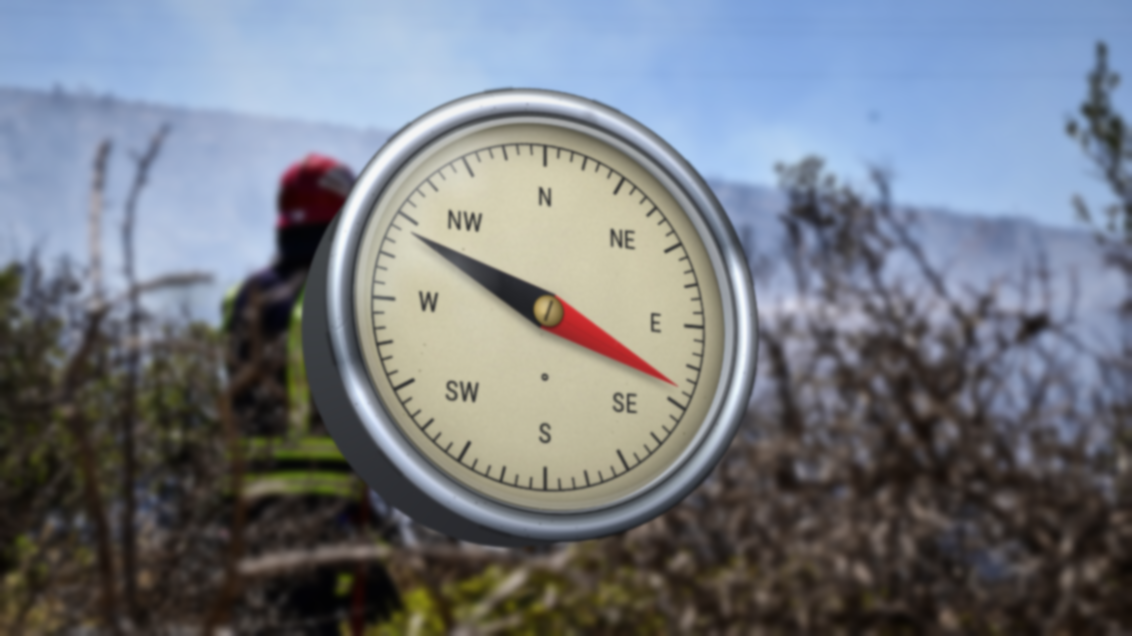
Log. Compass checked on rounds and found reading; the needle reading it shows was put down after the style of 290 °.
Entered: 115 °
